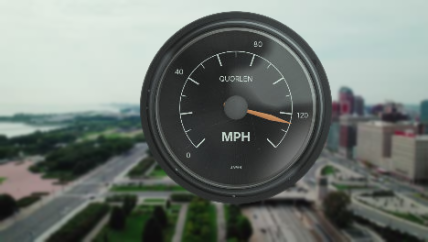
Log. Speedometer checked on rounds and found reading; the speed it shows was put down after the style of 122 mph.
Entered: 125 mph
